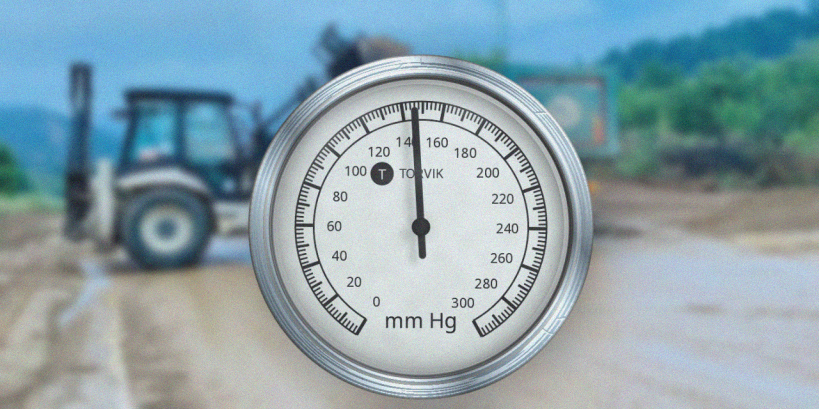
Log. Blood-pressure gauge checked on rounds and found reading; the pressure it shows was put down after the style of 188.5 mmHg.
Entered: 146 mmHg
